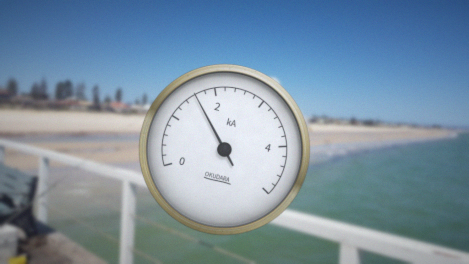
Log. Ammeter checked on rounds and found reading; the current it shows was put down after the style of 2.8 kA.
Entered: 1.6 kA
